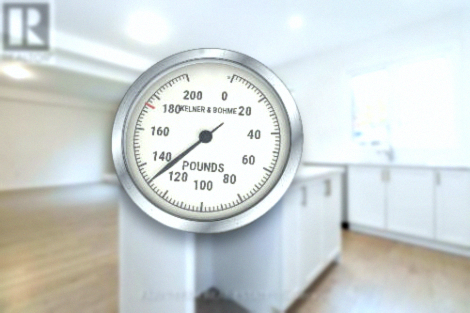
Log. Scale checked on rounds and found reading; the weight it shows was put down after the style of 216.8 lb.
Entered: 130 lb
